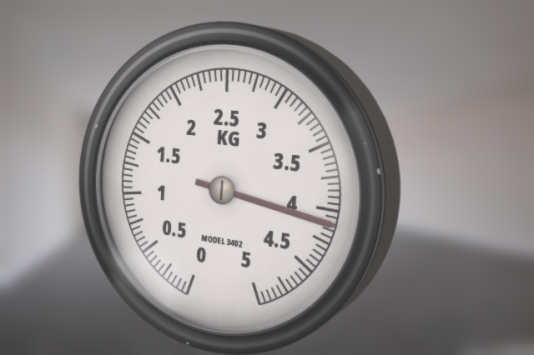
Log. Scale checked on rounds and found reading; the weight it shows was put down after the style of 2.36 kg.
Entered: 4.1 kg
